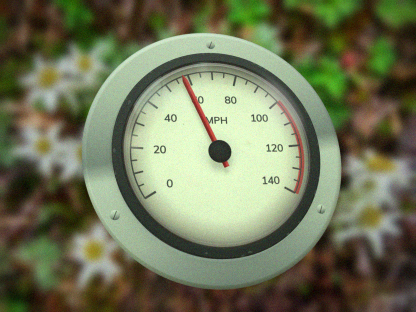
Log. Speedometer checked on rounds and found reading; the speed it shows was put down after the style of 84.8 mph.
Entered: 57.5 mph
